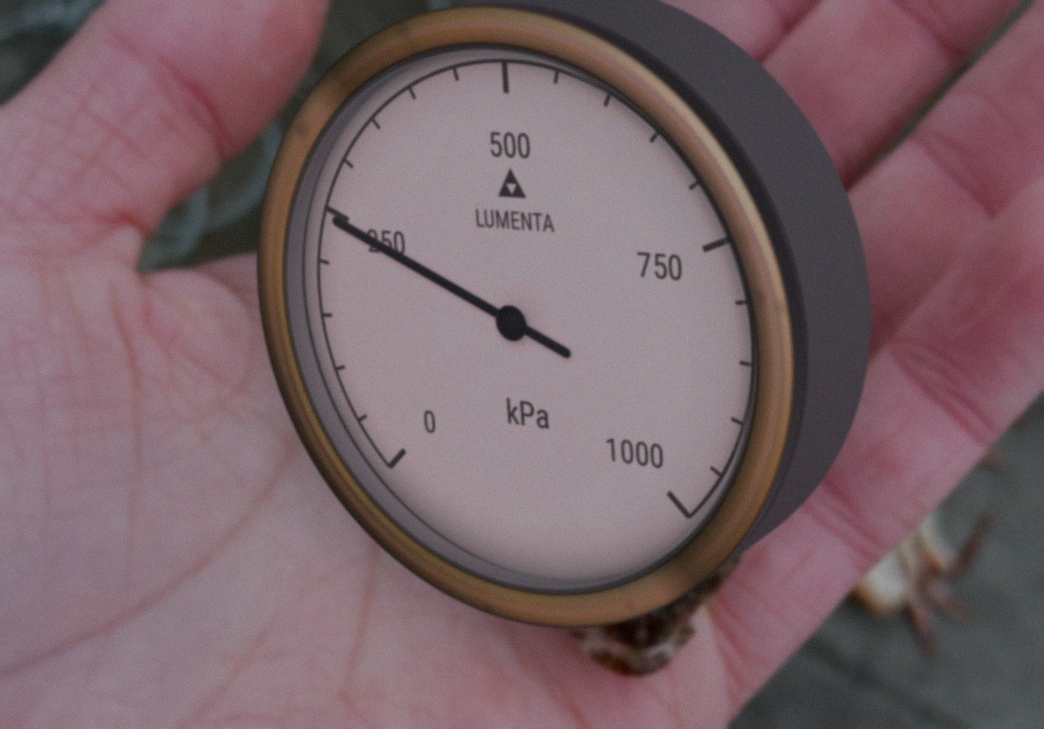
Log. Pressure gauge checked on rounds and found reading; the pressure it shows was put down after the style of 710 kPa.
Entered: 250 kPa
